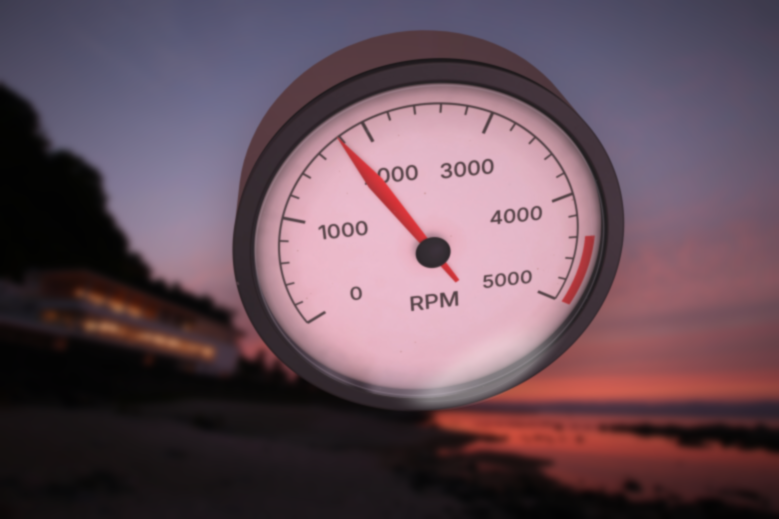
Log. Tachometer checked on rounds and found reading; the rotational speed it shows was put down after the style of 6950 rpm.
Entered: 1800 rpm
